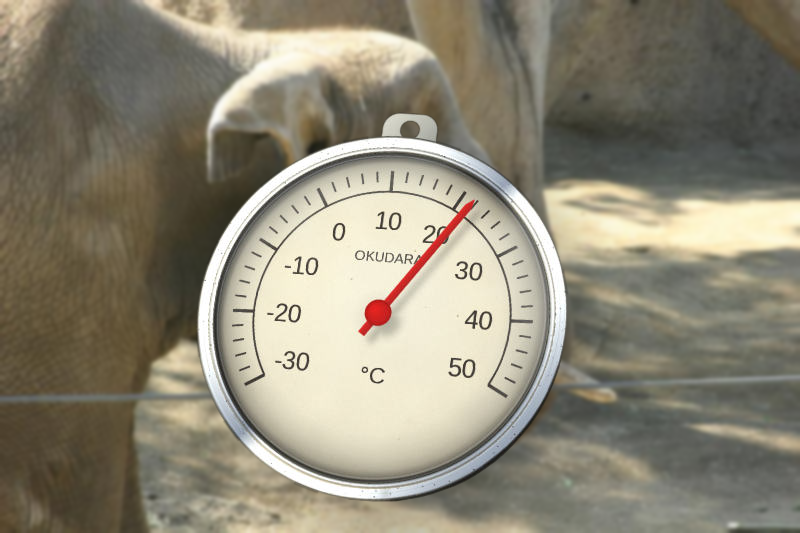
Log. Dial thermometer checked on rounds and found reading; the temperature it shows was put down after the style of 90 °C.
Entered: 22 °C
